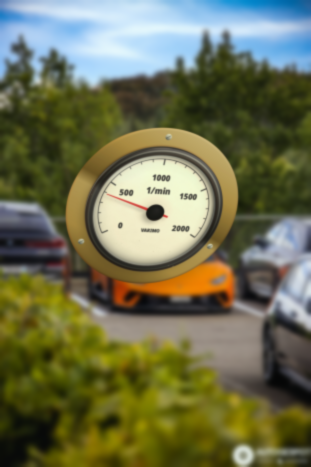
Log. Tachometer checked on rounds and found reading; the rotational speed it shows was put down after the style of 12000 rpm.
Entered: 400 rpm
